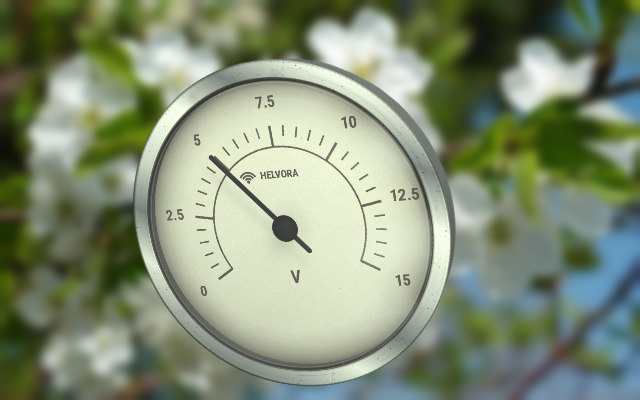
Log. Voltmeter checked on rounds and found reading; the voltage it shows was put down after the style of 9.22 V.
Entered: 5 V
